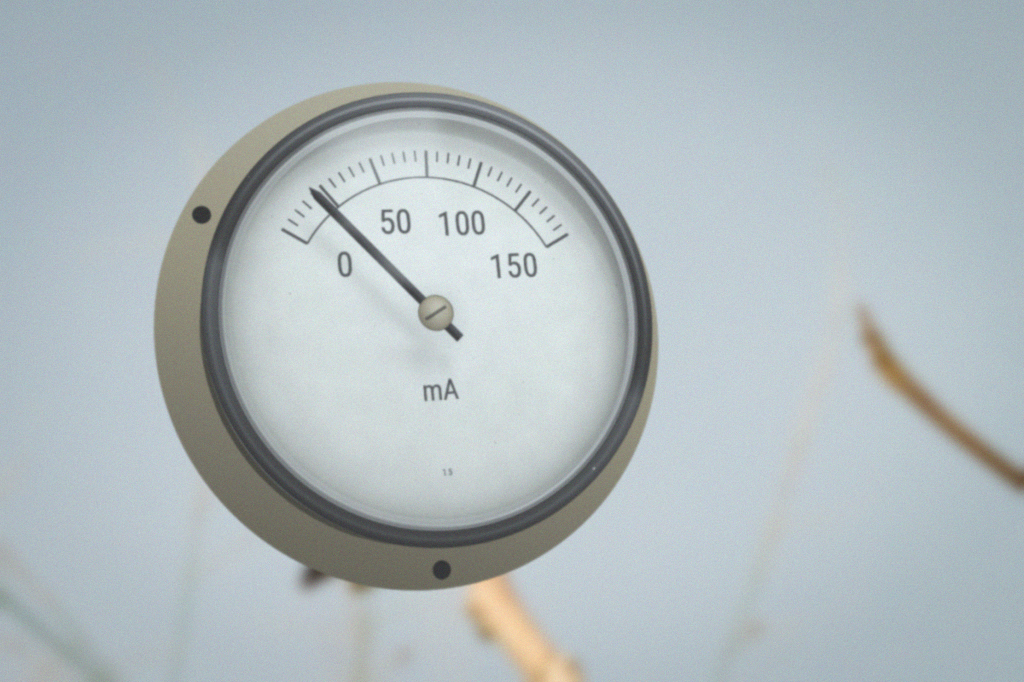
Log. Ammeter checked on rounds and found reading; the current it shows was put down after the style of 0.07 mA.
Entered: 20 mA
